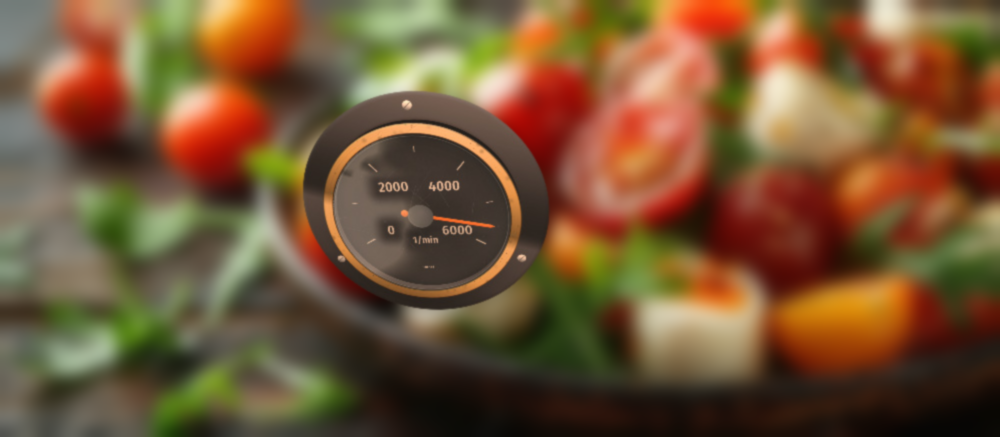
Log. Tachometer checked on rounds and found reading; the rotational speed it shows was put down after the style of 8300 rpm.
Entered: 5500 rpm
